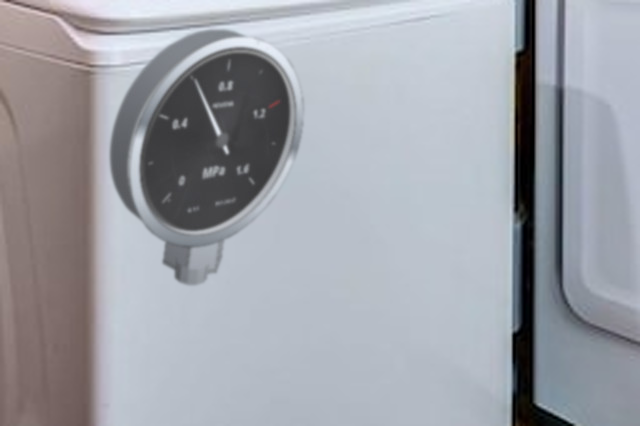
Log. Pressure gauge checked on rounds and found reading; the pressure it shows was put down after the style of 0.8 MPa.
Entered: 0.6 MPa
